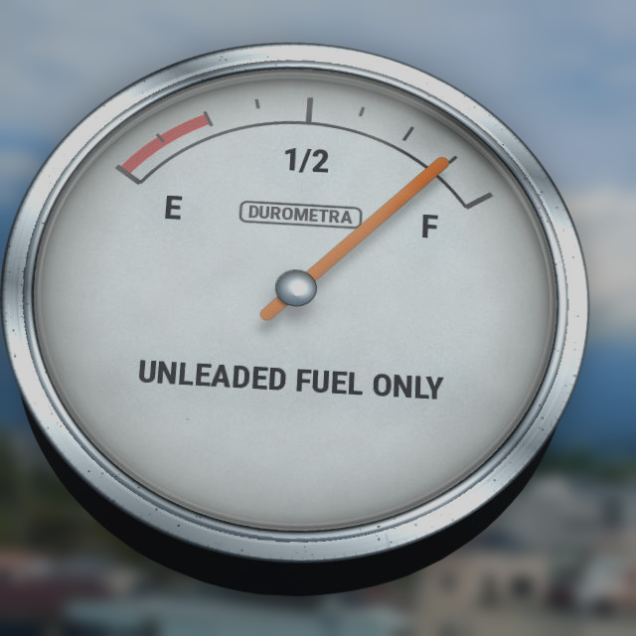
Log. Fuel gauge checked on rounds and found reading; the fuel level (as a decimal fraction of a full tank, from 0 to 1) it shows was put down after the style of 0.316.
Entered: 0.875
